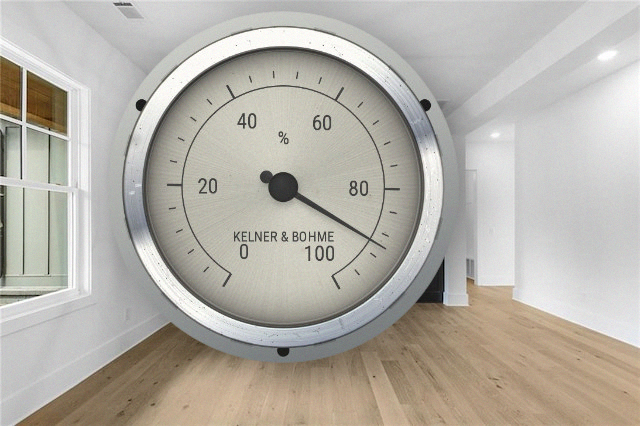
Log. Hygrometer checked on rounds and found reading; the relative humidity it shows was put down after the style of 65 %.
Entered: 90 %
